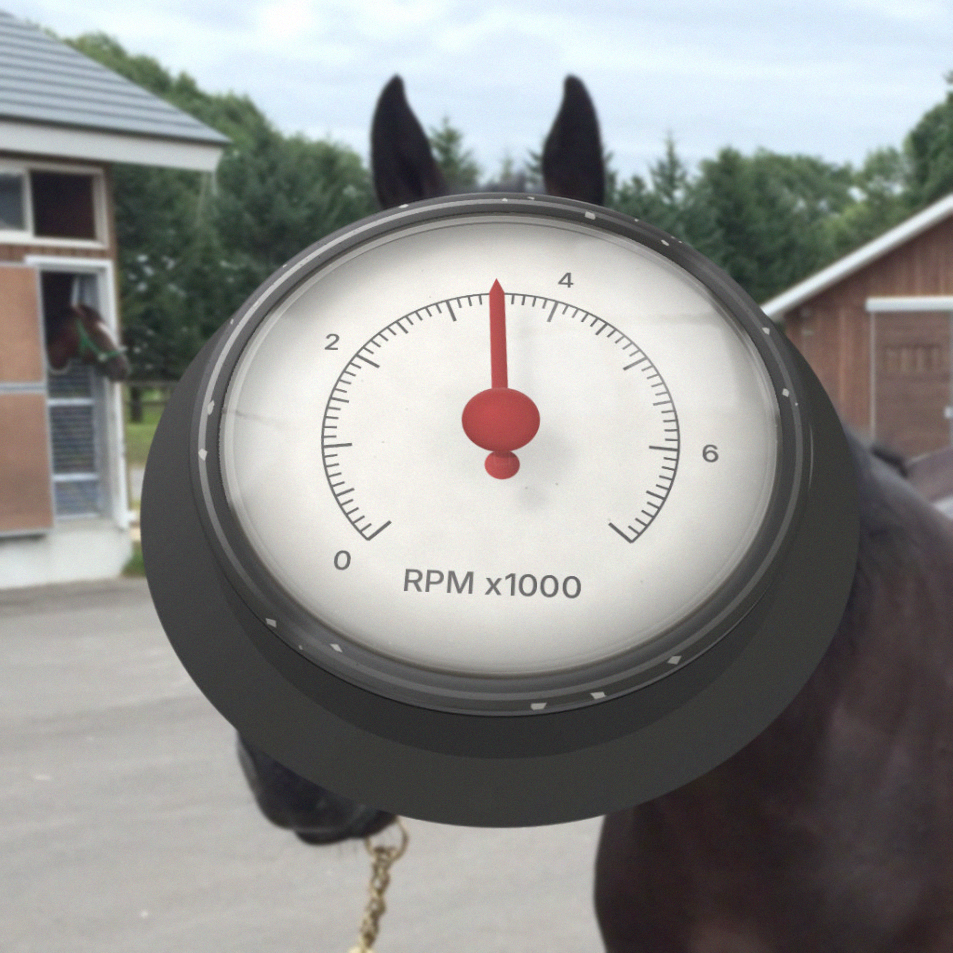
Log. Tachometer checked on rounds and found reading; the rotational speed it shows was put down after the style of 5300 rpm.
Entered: 3450 rpm
